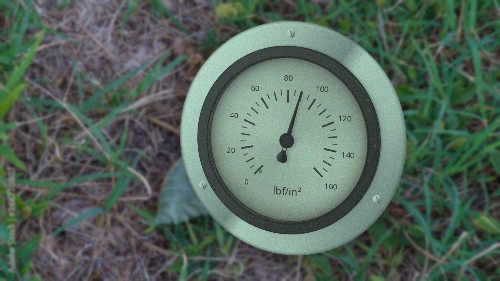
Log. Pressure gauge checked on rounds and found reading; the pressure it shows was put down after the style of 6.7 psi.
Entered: 90 psi
